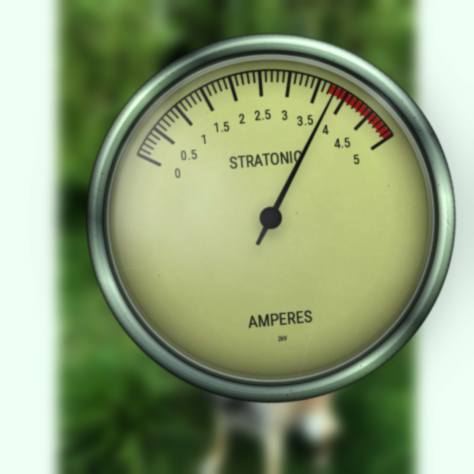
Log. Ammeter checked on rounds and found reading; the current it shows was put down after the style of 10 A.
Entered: 3.8 A
